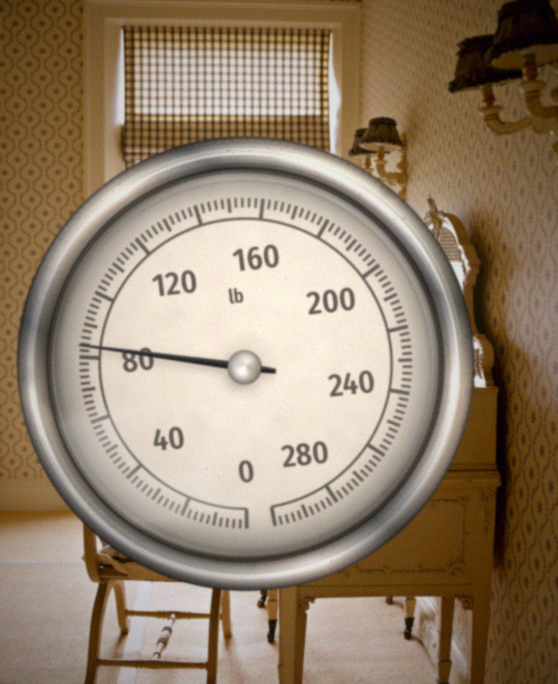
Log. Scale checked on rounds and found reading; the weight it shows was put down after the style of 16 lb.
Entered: 84 lb
